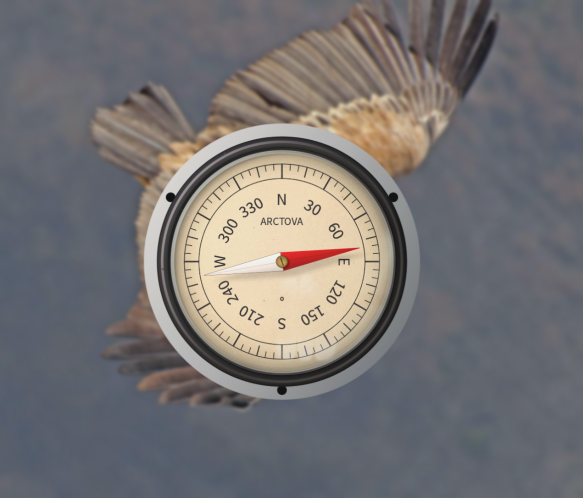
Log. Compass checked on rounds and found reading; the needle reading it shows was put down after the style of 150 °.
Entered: 80 °
